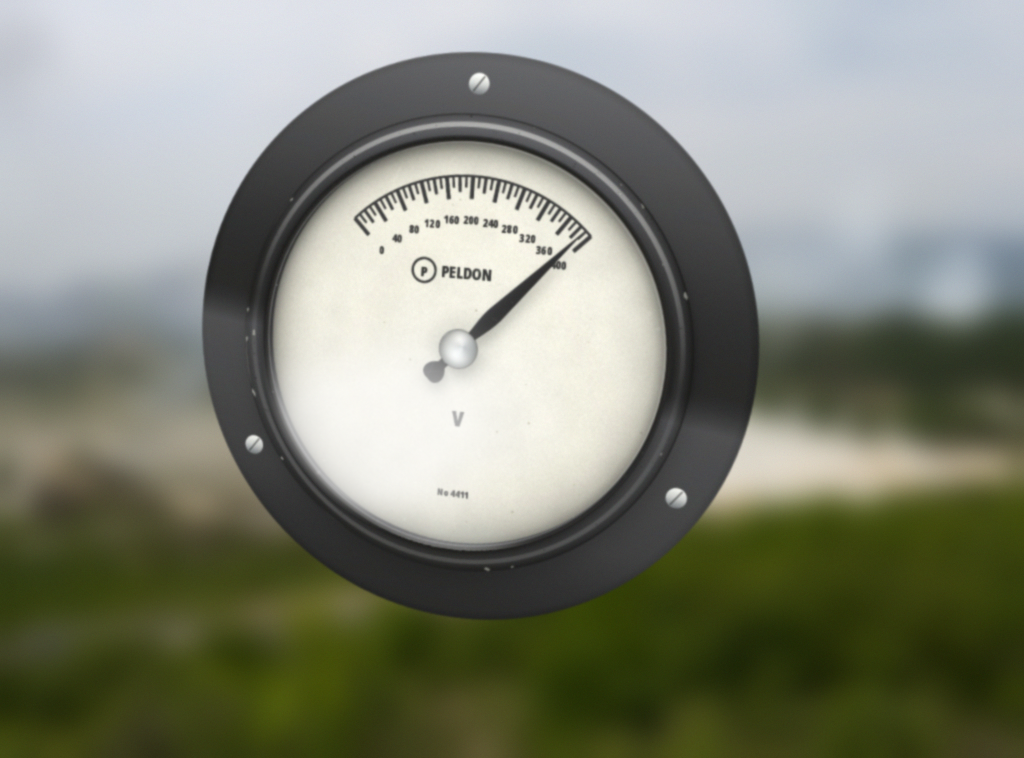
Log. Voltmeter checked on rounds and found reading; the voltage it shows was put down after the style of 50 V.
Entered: 390 V
